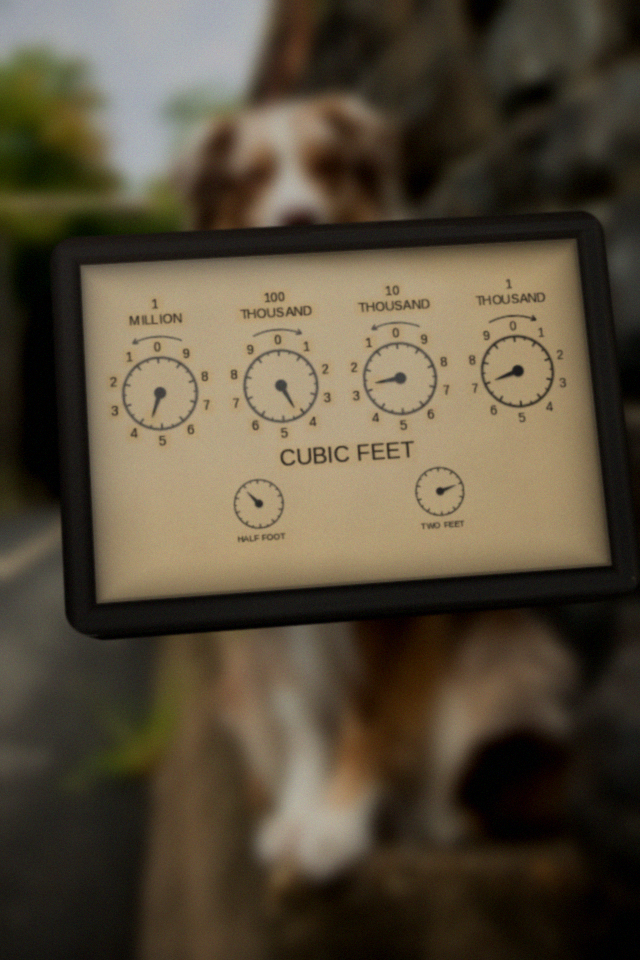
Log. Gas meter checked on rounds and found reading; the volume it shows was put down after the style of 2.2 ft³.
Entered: 442700 ft³
